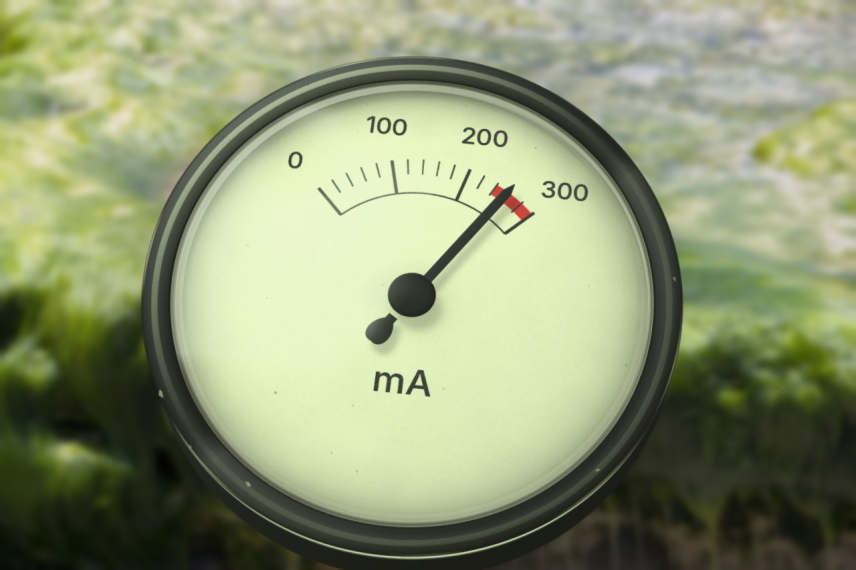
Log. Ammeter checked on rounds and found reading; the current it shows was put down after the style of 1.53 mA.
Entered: 260 mA
